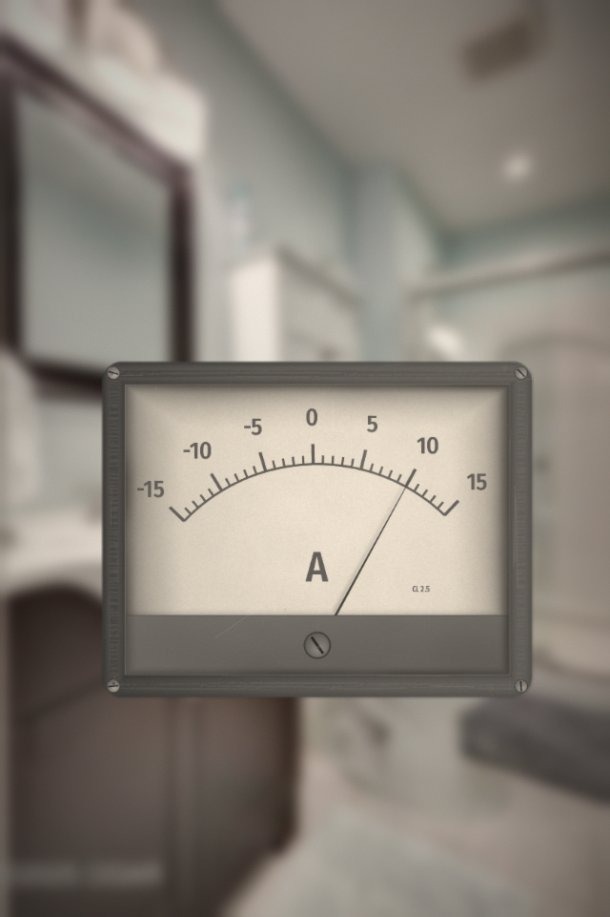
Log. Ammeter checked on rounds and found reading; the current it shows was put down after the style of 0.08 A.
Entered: 10 A
